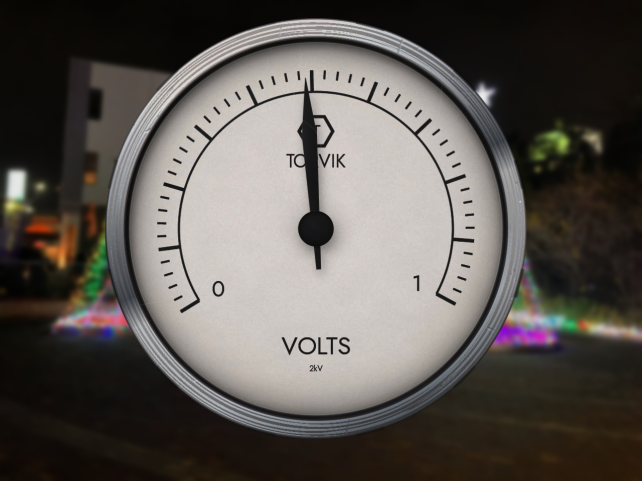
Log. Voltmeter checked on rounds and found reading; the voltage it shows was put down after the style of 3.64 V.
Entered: 0.49 V
